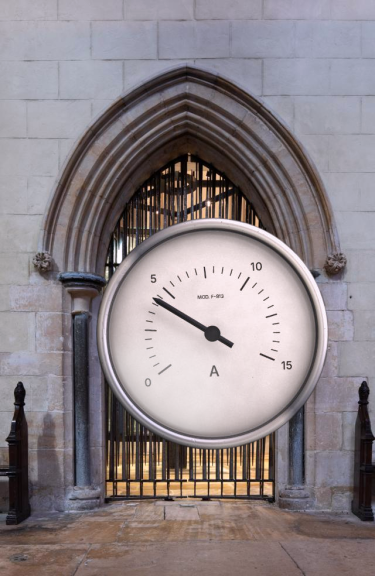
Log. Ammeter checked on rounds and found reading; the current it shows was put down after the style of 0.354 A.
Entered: 4.25 A
